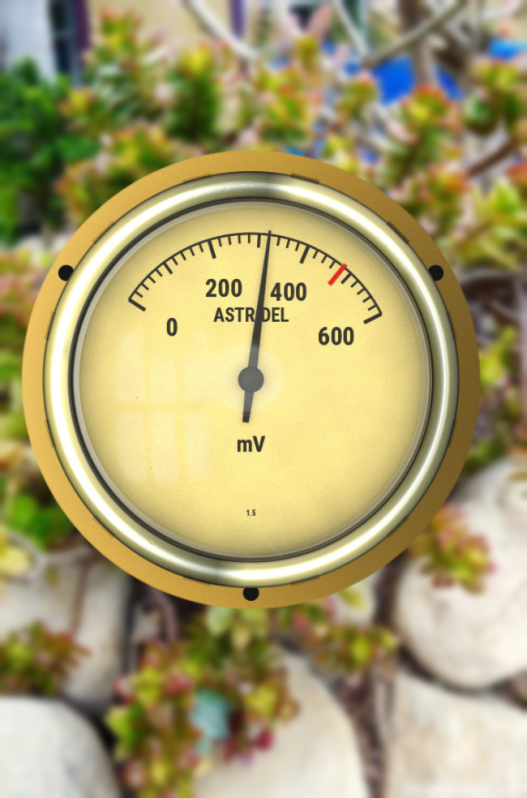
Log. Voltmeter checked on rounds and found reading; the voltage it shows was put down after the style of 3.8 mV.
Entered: 320 mV
